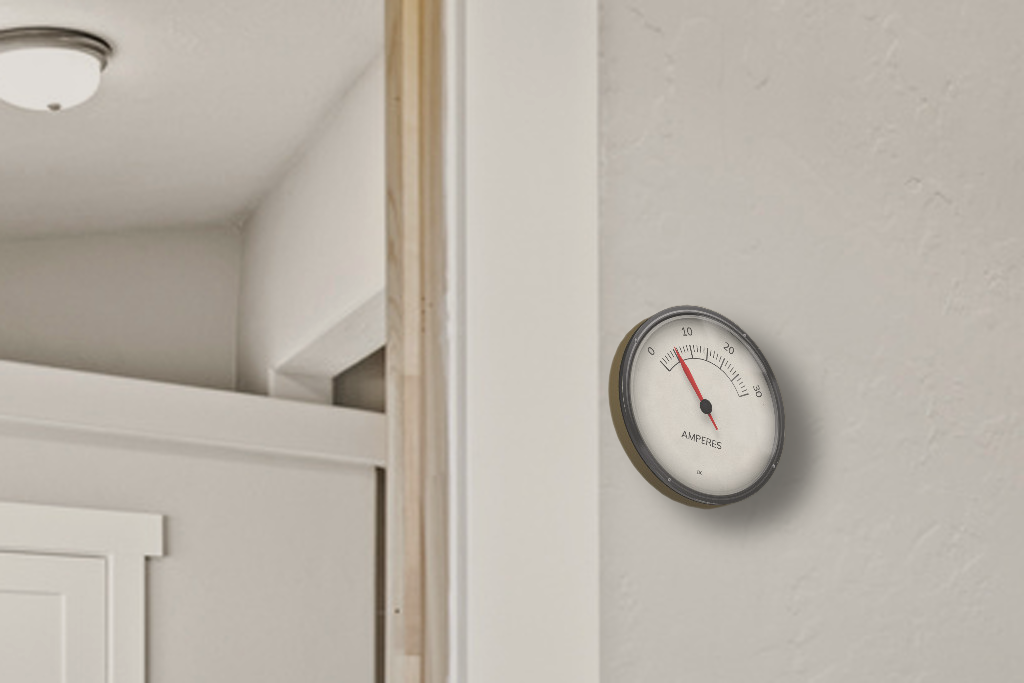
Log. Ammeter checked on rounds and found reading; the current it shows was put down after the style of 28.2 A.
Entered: 5 A
